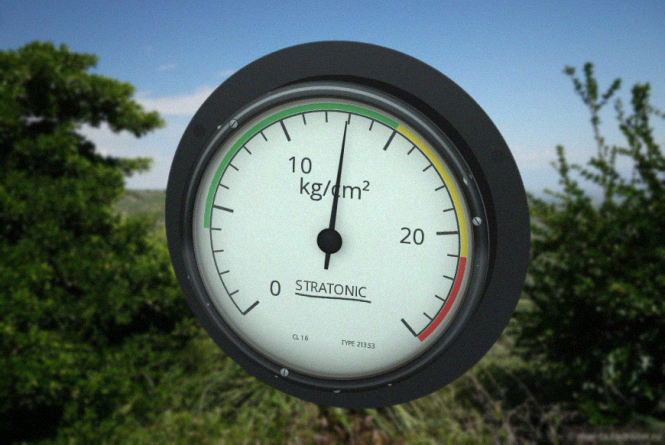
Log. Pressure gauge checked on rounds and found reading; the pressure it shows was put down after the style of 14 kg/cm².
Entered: 13 kg/cm²
